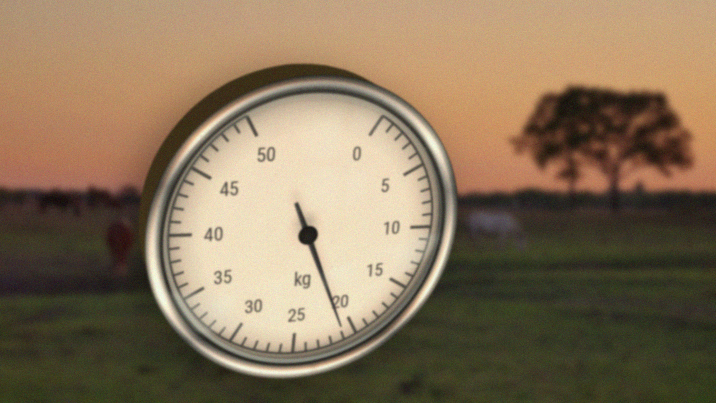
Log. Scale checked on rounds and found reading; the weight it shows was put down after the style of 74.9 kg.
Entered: 21 kg
